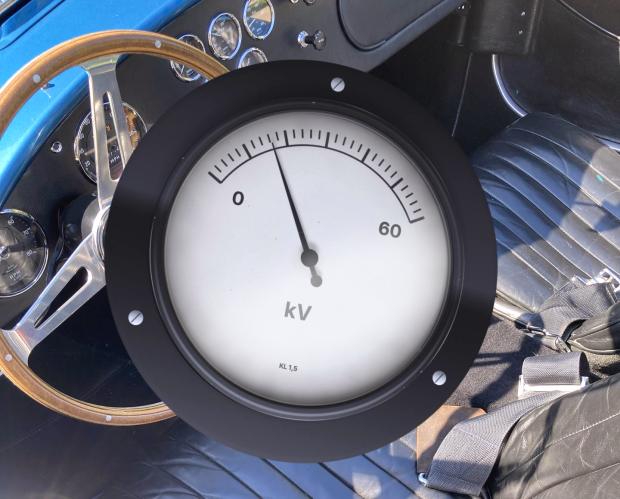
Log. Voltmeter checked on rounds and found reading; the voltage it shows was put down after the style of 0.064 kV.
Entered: 16 kV
